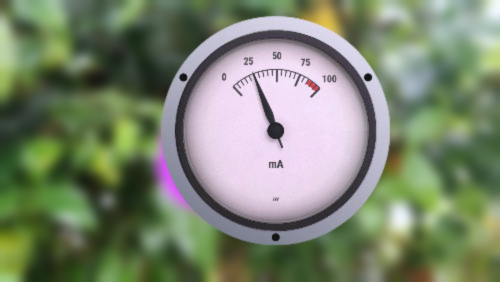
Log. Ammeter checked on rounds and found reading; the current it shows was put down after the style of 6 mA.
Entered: 25 mA
